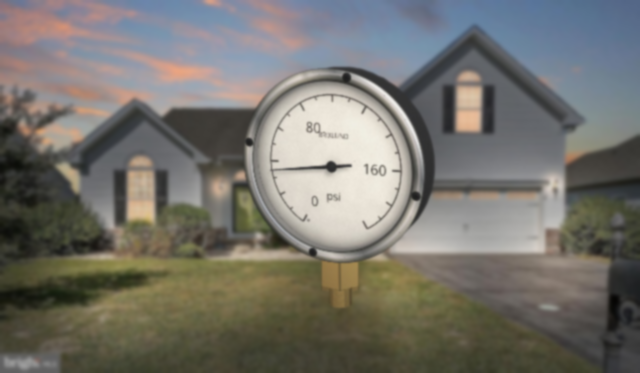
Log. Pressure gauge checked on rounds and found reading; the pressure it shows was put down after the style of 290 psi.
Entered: 35 psi
